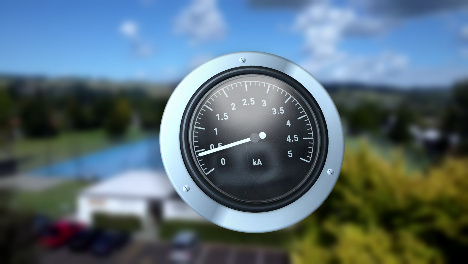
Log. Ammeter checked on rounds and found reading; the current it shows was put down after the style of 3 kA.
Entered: 0.4 kA
